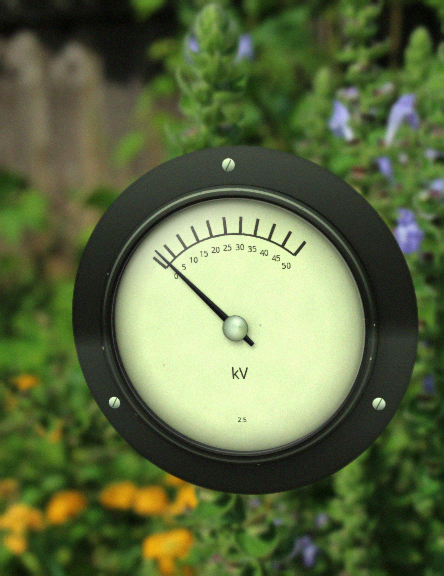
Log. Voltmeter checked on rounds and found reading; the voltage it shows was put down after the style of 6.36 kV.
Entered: 2.5 kV
